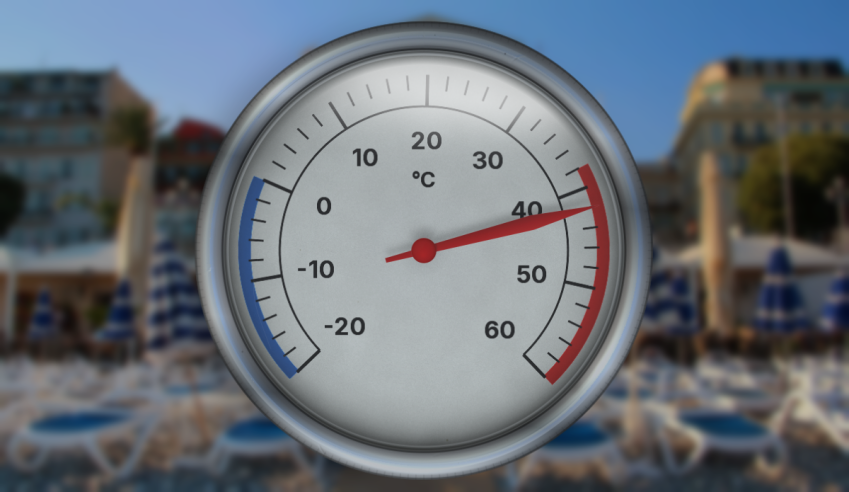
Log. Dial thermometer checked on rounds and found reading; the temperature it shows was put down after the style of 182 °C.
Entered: 42 °C
